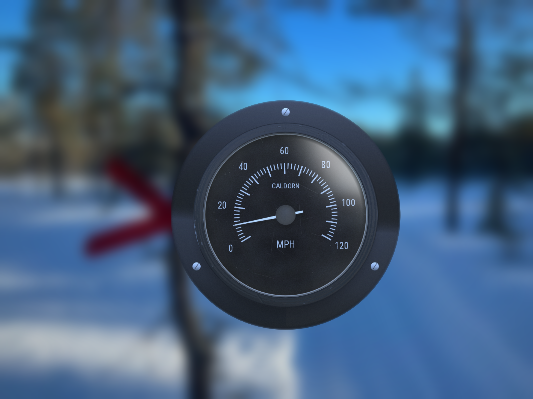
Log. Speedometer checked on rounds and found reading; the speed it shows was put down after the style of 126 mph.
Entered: 10 mph
